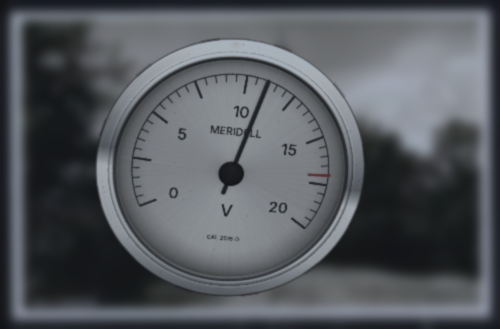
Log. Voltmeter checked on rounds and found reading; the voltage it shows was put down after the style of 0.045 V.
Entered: 11 V
